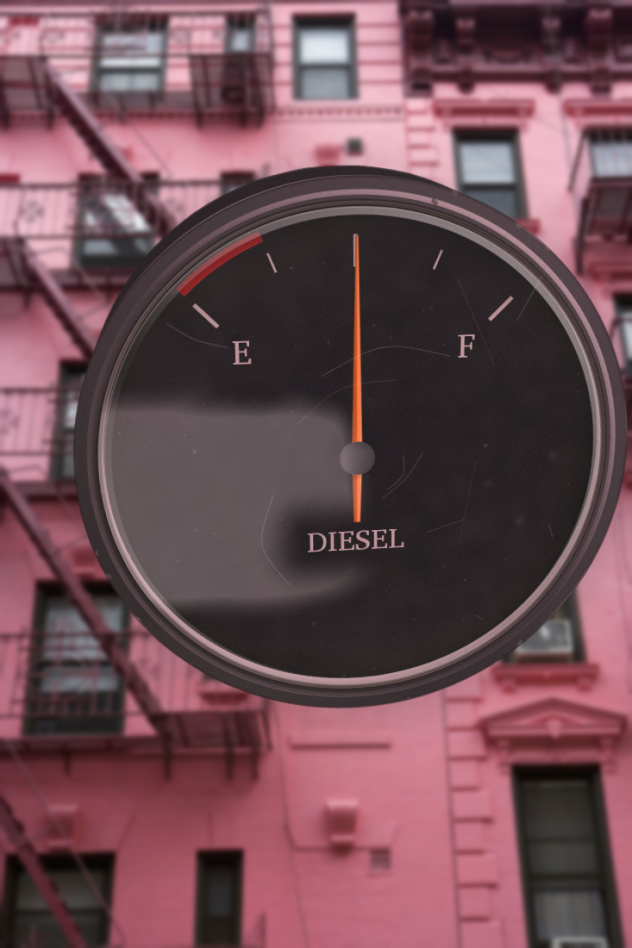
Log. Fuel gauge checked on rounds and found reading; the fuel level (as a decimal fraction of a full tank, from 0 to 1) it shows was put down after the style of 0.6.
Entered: 0.5
